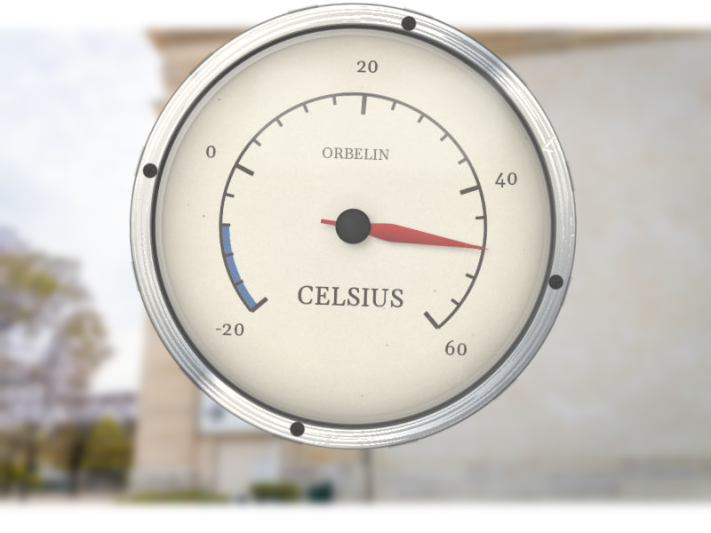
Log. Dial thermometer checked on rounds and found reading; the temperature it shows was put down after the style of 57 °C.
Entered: 48 °C
